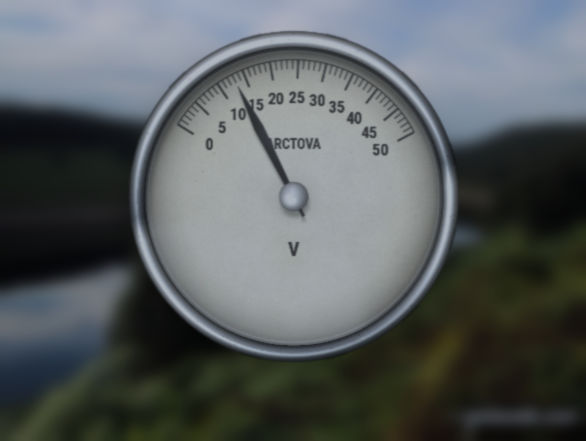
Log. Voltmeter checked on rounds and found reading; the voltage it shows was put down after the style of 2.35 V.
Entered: 13 V
